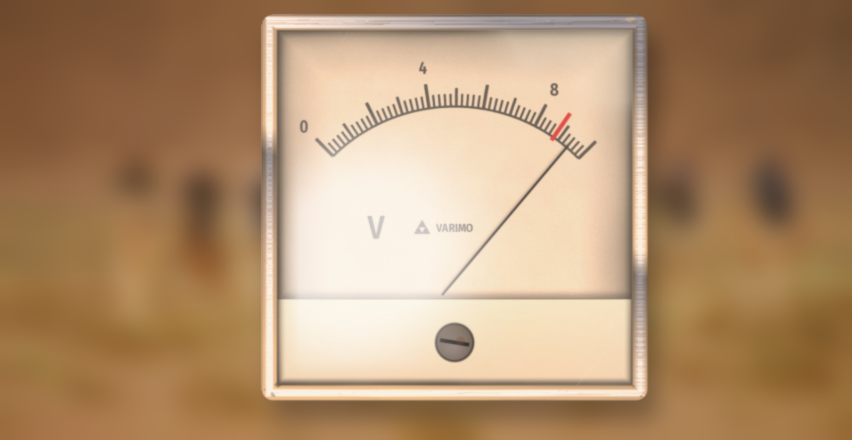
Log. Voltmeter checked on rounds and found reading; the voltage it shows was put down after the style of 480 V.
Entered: 9.4 V
